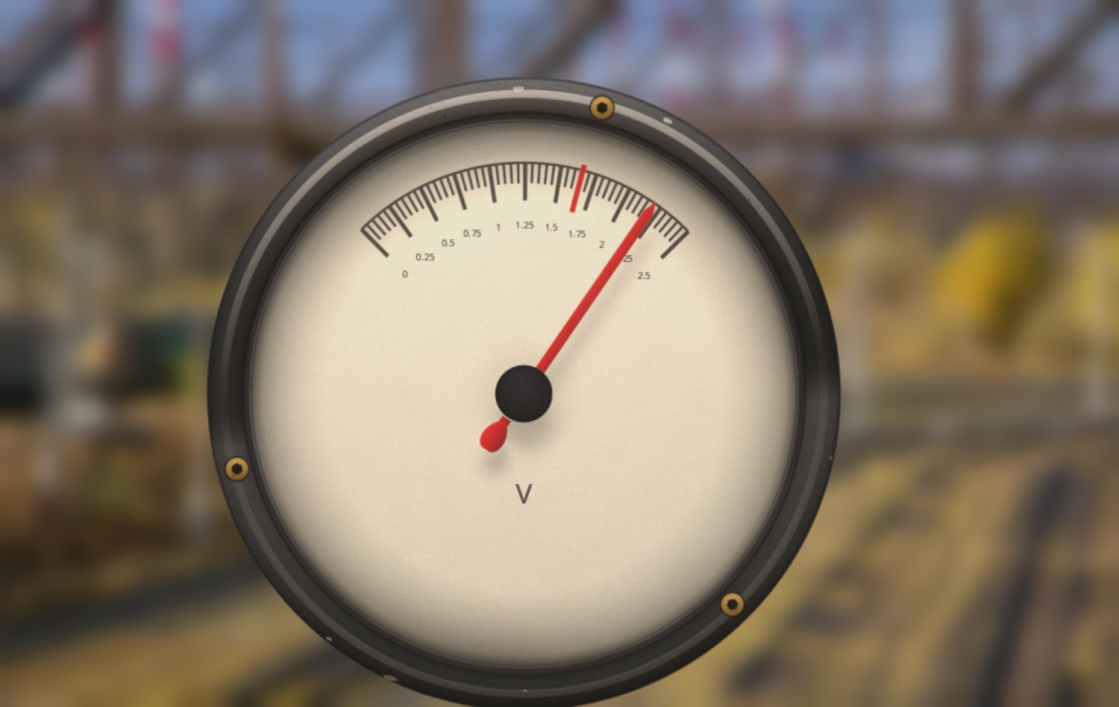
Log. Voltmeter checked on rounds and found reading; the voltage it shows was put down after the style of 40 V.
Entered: 2.2 V
